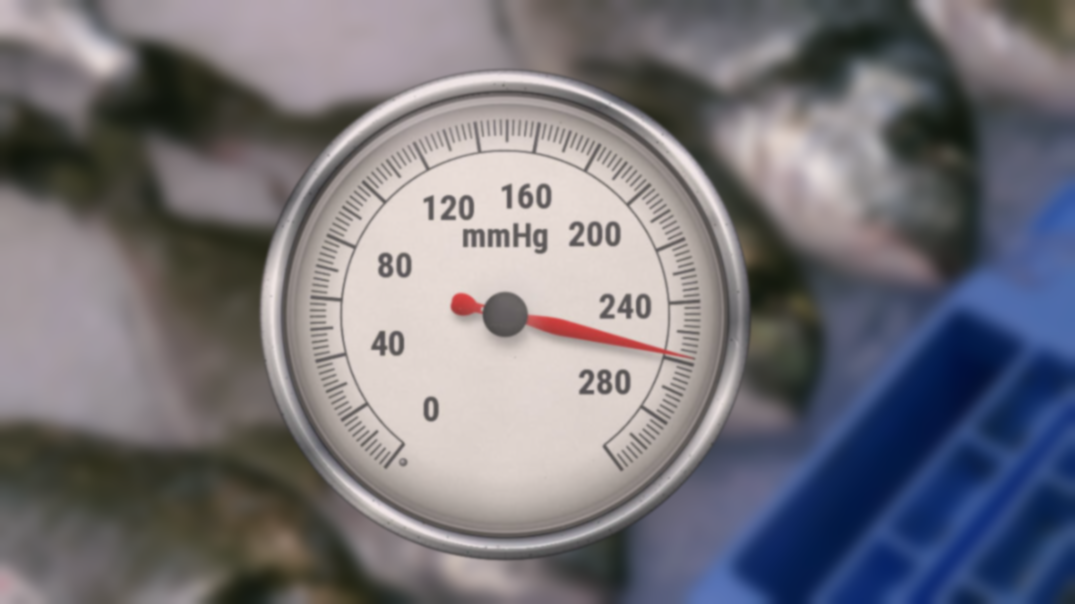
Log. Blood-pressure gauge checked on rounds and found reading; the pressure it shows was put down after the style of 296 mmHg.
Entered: 258 mmHg
